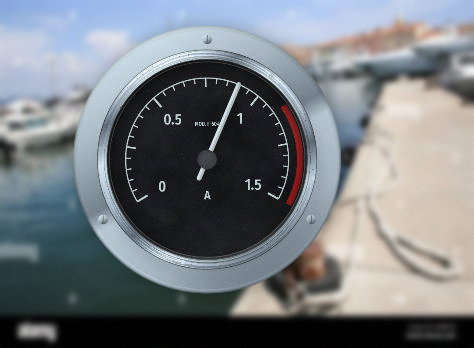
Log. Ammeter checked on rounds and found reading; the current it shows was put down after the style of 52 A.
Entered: 0.9 A
